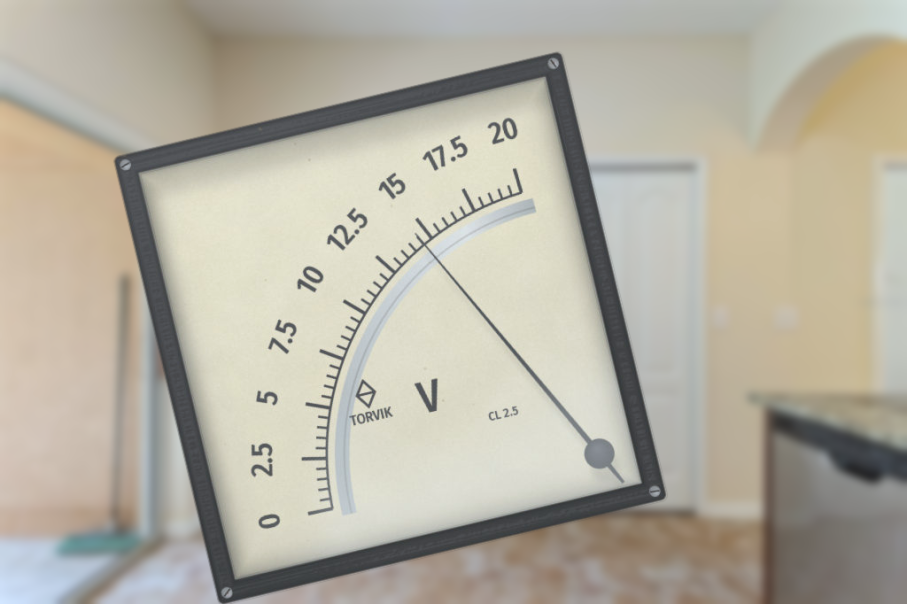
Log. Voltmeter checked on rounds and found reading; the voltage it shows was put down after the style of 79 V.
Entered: 14.5 V
